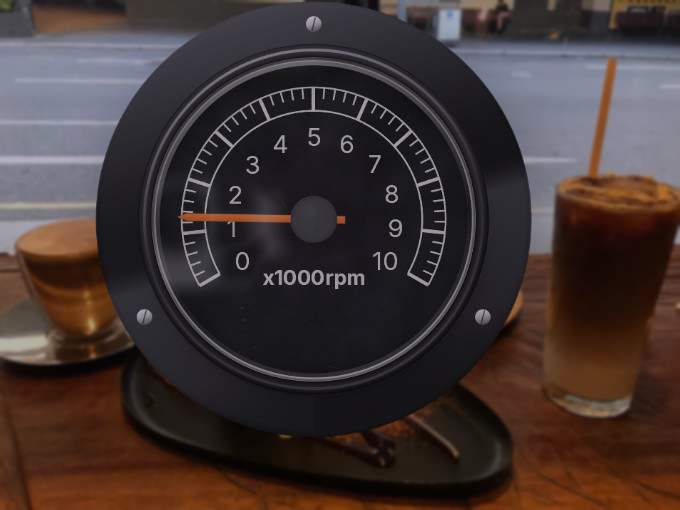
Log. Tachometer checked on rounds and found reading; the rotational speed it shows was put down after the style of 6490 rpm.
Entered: 1300 rpm
